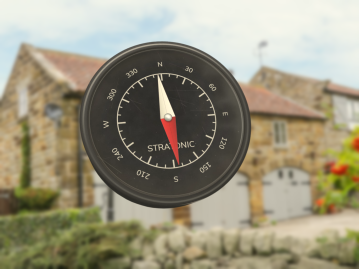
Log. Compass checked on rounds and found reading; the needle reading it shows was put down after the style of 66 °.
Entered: 175 °
